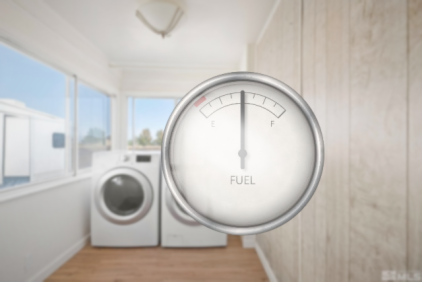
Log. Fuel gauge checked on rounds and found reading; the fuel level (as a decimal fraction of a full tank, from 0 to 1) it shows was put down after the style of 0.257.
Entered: 0.5
